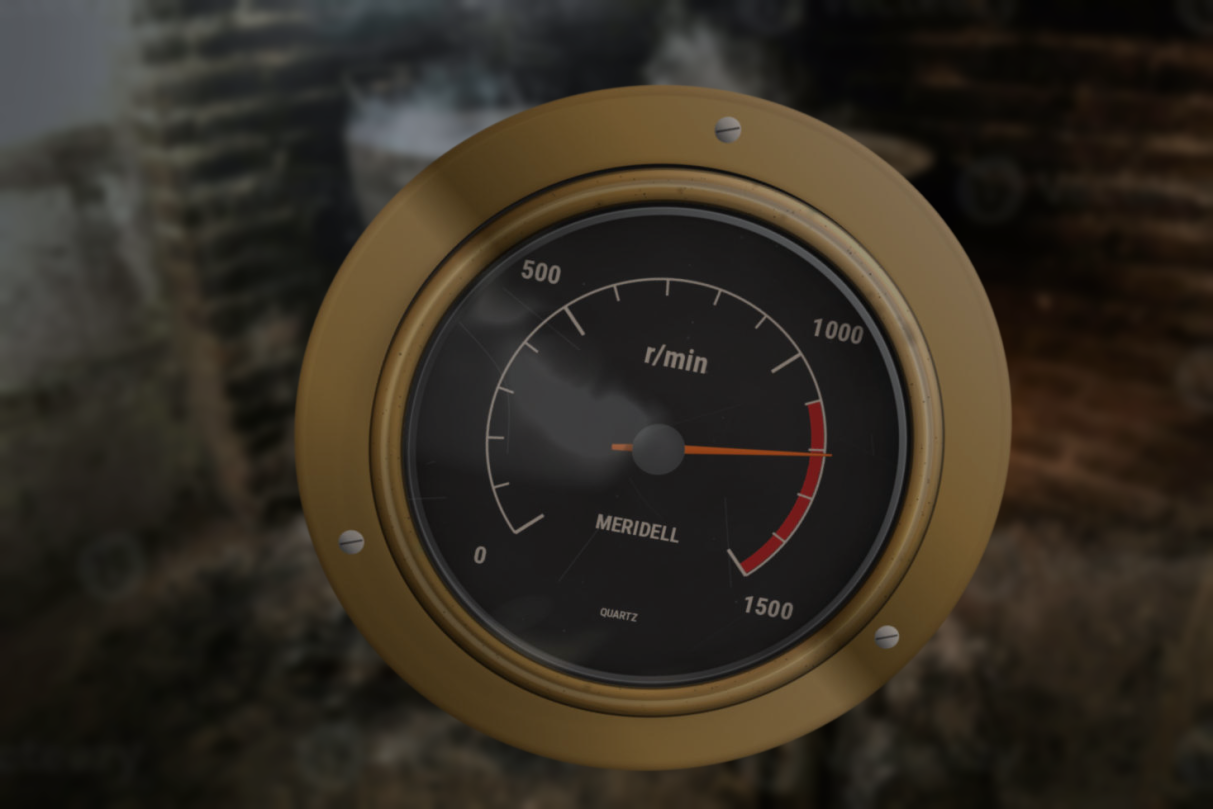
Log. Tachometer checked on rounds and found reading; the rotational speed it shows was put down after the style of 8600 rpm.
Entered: 1200 rpm
